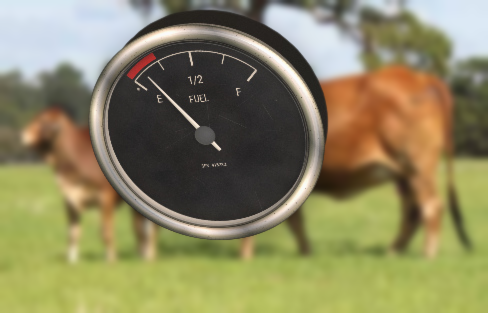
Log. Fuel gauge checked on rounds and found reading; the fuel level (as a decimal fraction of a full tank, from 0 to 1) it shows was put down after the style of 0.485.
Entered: 0.125
